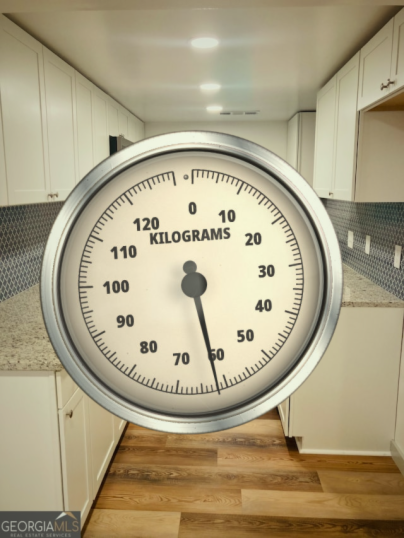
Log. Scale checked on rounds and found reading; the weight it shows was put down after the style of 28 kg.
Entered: 62 kg
